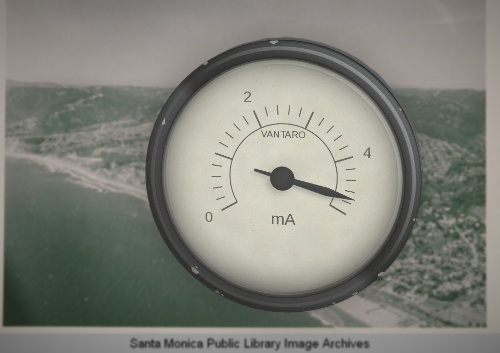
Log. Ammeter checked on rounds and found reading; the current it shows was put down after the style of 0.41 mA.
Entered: 4.7 mA
